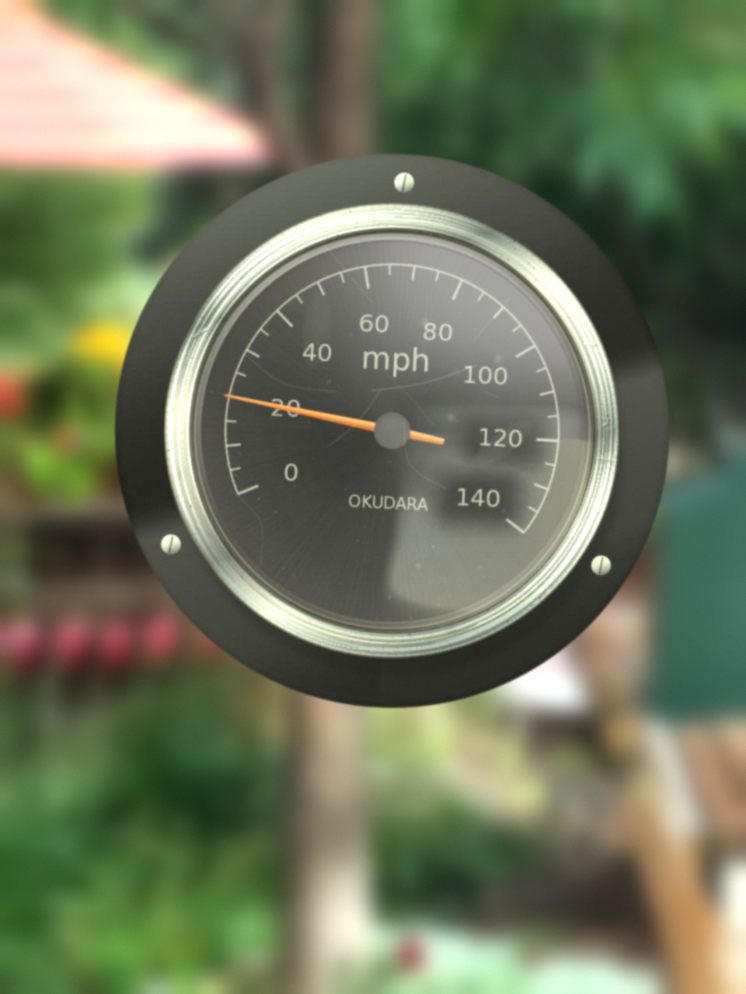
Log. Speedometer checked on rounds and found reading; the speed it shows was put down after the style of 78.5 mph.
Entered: 20 mph
